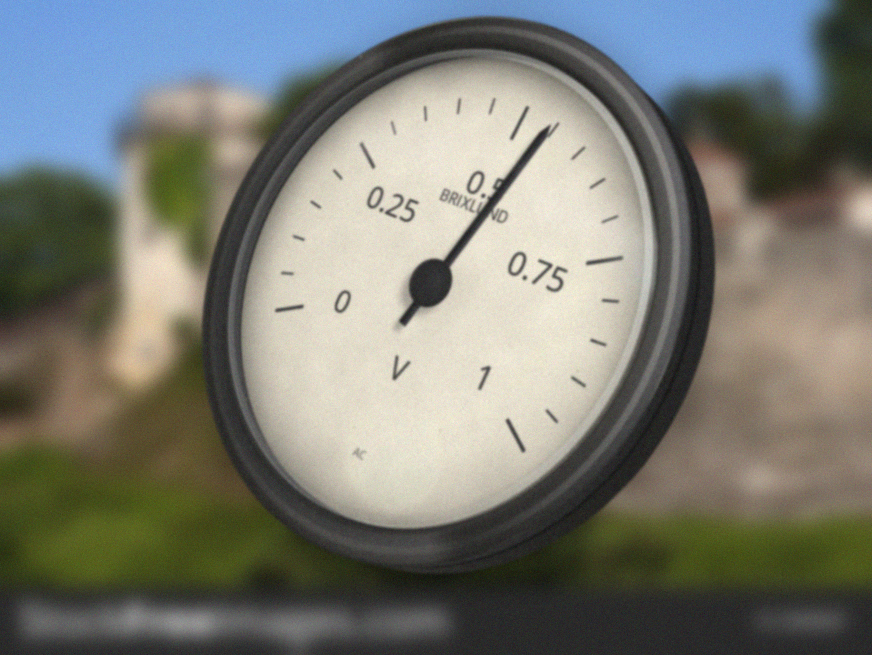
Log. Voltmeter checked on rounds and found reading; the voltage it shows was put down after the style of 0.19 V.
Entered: 0.55 V
